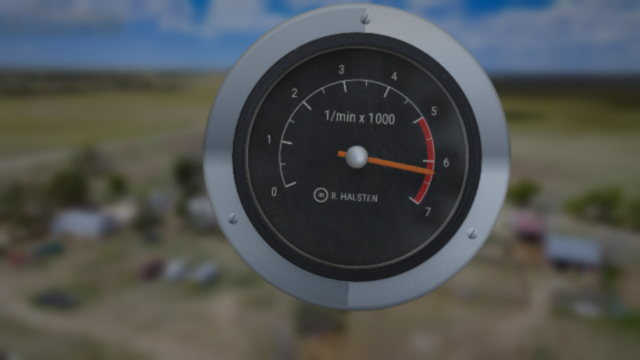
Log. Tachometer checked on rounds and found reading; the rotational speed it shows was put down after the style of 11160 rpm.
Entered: 6250 rpm
